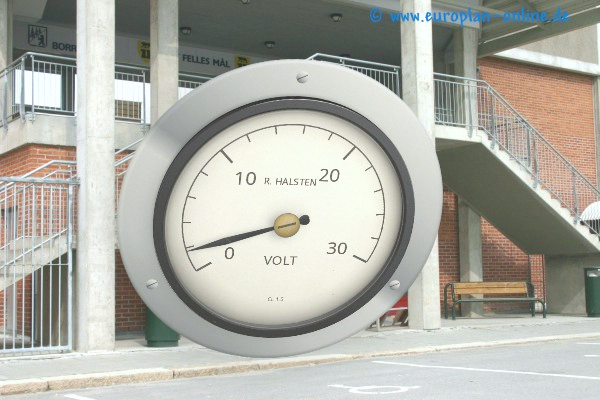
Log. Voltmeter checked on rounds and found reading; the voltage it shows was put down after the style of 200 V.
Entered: 2 V
